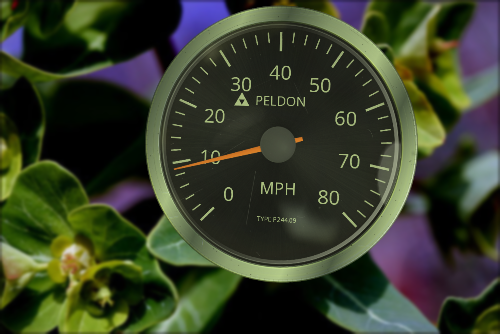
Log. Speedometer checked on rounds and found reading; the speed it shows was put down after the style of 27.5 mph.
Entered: 9 mph
